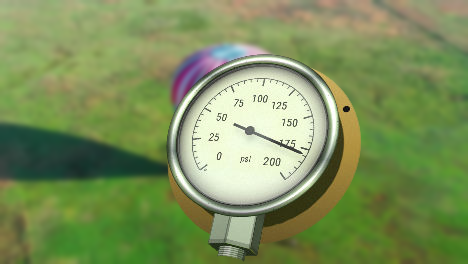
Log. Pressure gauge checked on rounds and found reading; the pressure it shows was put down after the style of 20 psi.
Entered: 180 psi
